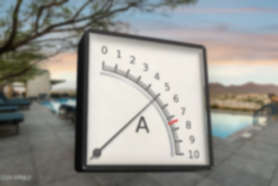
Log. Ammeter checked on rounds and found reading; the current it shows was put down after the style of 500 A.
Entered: 5 A
